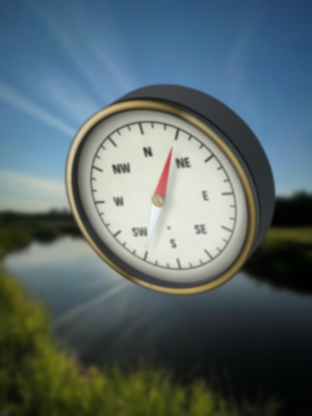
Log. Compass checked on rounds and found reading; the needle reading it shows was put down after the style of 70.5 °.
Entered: 30 °
